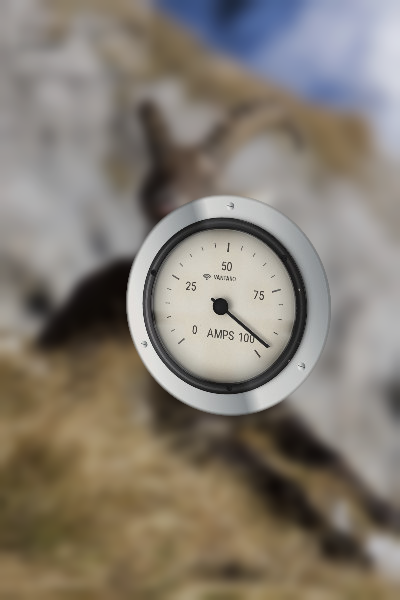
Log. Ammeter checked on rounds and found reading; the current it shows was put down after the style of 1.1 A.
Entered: 95 A
